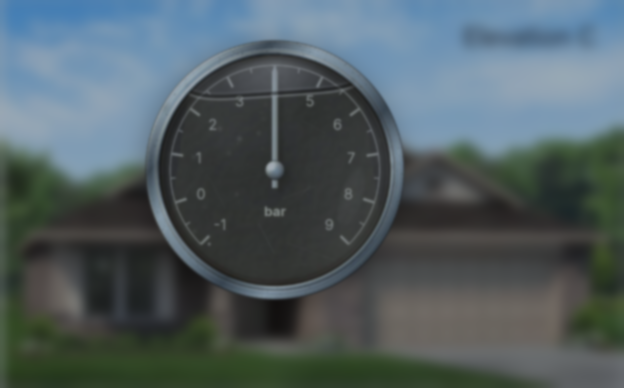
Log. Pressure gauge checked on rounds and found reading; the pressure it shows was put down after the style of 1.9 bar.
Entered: 4 bar
